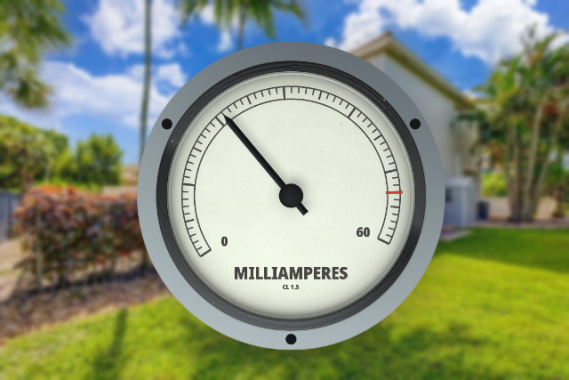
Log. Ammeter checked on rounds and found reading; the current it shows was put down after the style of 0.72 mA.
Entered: 21 mA
